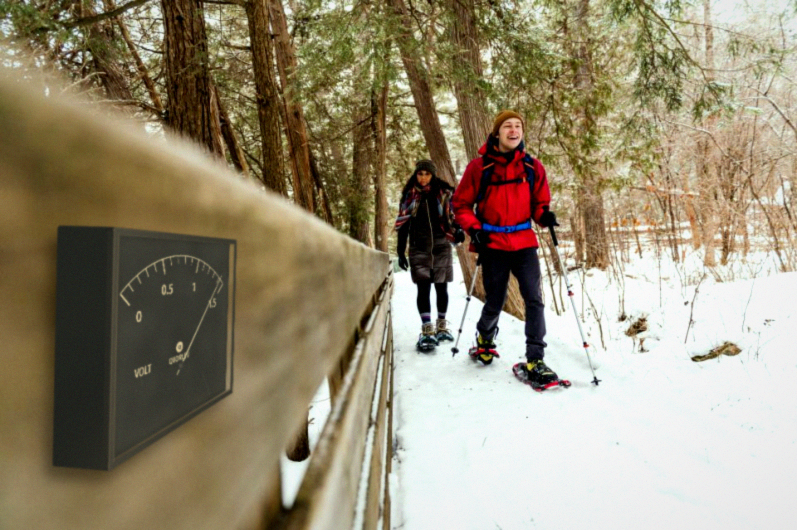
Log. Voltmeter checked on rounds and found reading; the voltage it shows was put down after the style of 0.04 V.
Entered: 1.4 V
